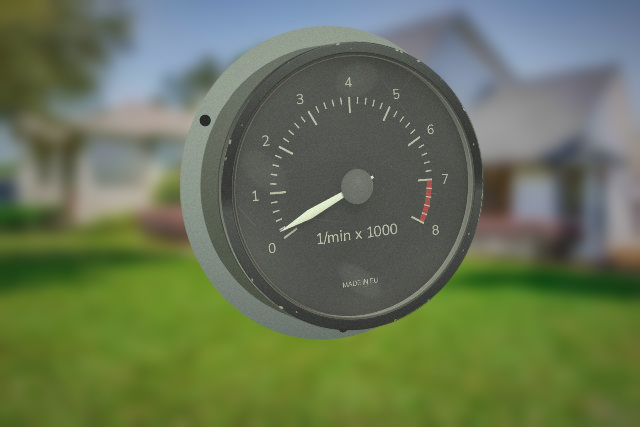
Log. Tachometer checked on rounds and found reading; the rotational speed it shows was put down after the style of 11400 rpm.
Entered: 200 rpm
